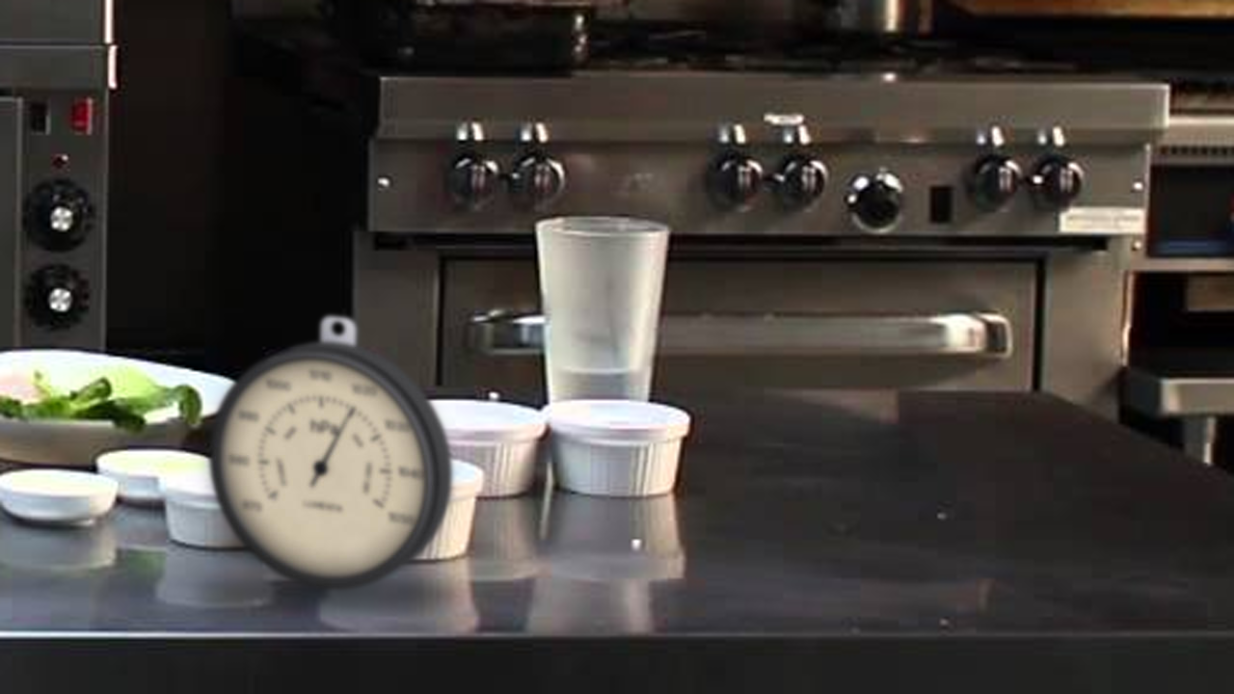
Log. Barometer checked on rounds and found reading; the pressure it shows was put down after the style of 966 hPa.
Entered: 1020 hPa
